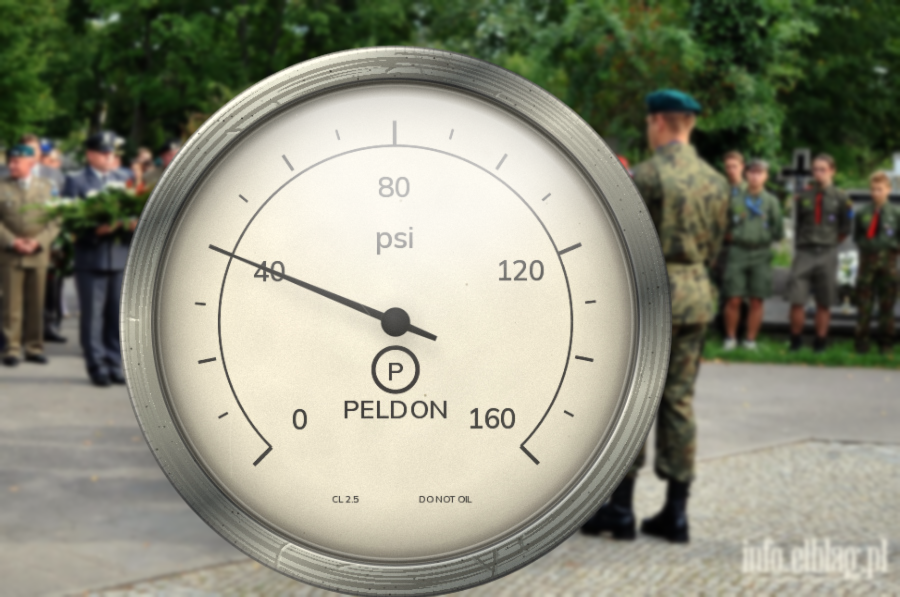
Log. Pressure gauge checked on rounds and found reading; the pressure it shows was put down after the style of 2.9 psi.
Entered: 40 psi
